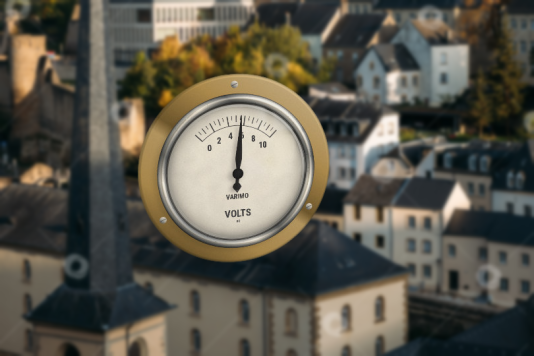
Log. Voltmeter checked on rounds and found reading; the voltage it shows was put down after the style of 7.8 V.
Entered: 5.5 V
